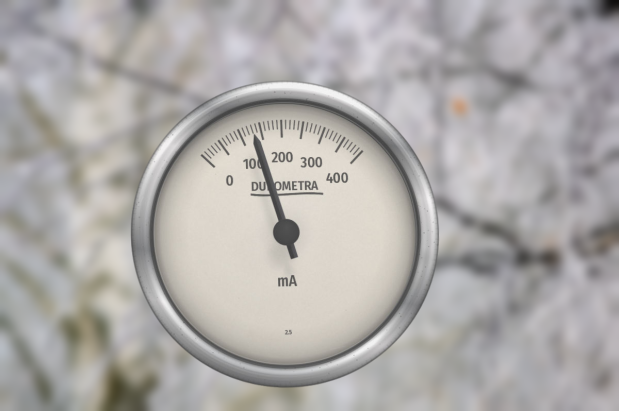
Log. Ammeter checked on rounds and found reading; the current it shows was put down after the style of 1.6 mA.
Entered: 130 mA
